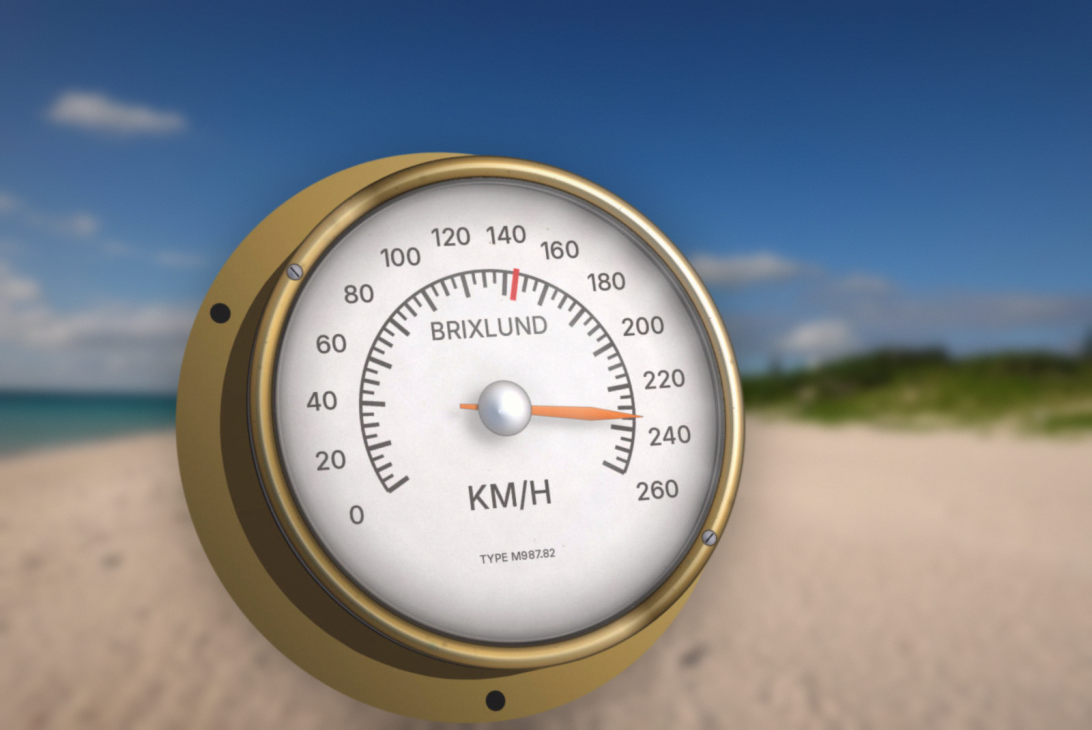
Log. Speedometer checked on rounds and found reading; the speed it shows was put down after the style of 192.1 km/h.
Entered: 235 km/h
